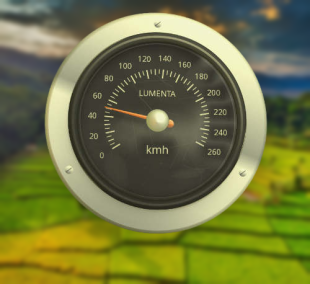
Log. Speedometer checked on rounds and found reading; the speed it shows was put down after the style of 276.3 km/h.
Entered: 50 km/h
